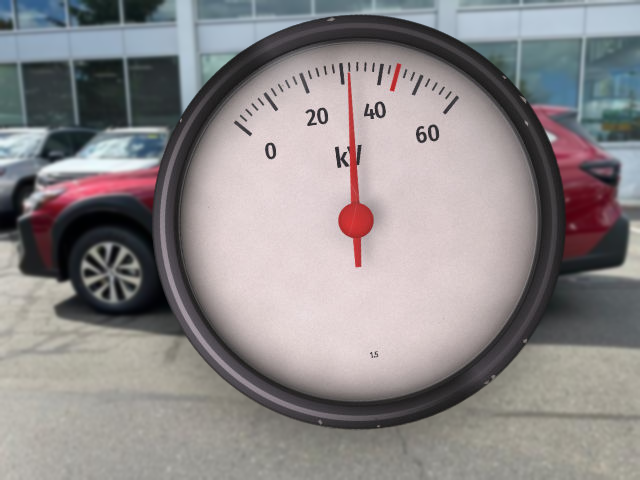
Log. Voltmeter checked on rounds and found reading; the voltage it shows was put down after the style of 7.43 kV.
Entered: 32 kV
